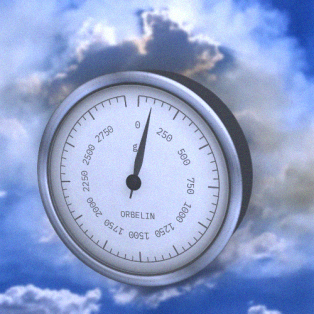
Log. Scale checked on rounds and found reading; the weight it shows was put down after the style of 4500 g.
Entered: 100 g
